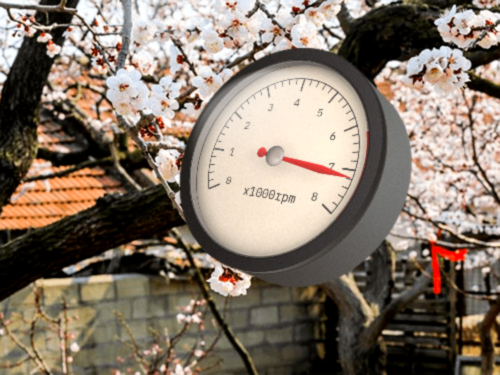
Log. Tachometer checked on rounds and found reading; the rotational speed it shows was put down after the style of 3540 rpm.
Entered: 7200 rpm
